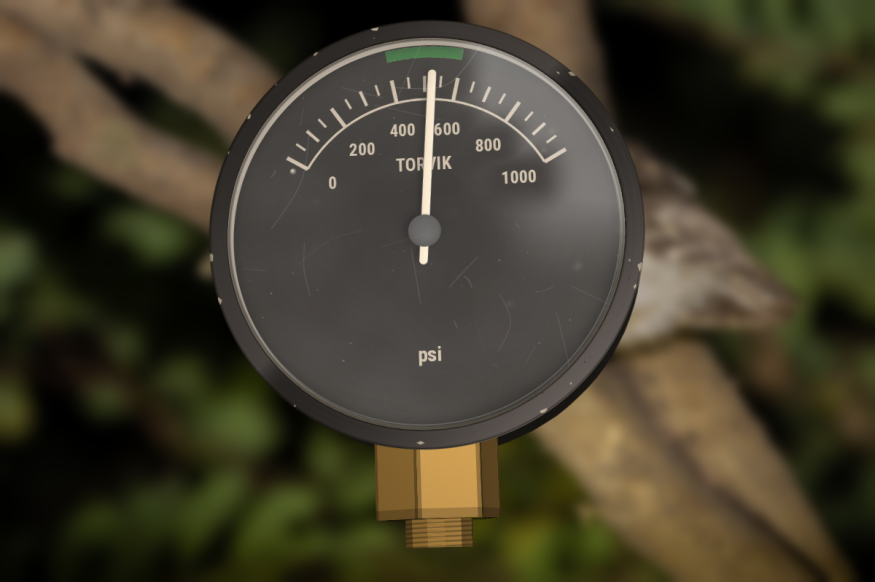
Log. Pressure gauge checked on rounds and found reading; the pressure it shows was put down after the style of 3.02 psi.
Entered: 525 psi
